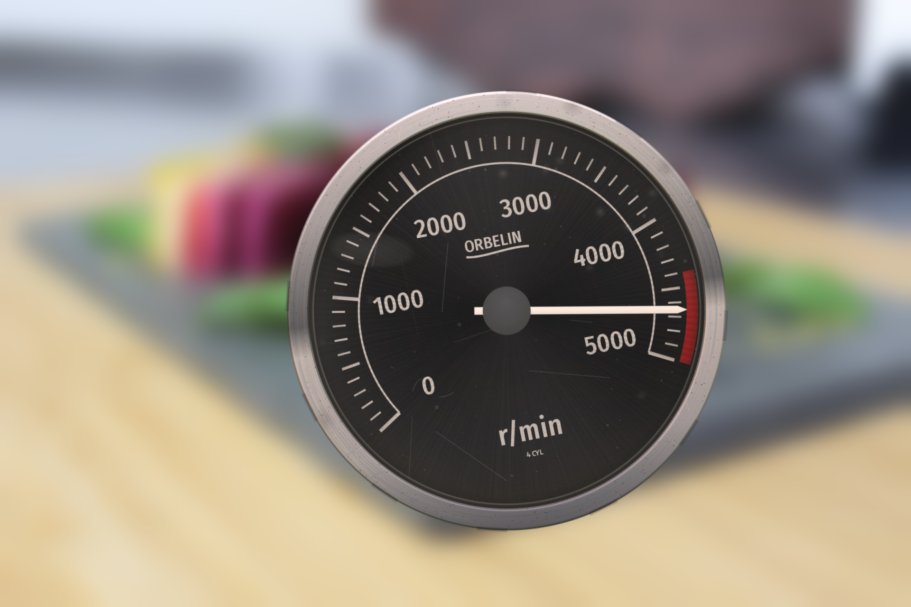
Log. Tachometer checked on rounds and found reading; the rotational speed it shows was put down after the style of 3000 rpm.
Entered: 4650 rpm
